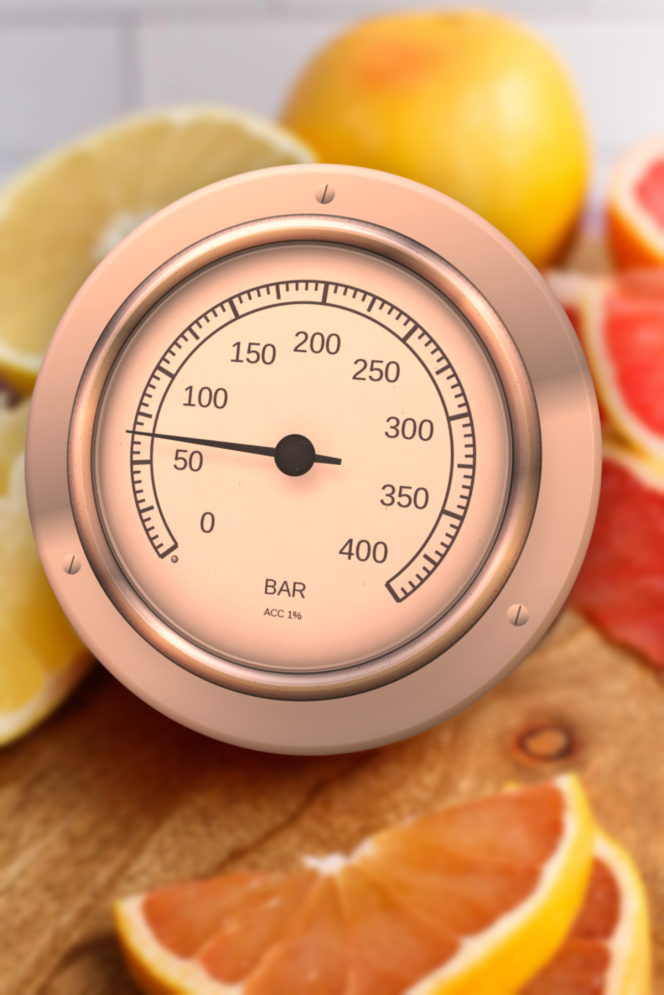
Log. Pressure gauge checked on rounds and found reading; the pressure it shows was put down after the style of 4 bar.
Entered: 65 bar
